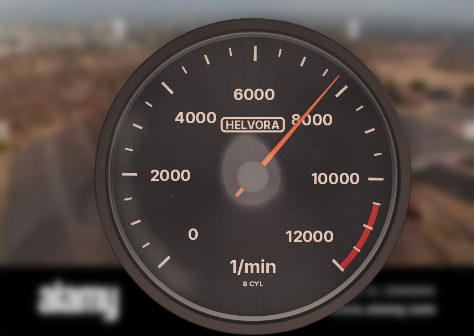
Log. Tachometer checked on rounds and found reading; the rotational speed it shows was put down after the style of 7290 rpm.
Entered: 7750 rpm
